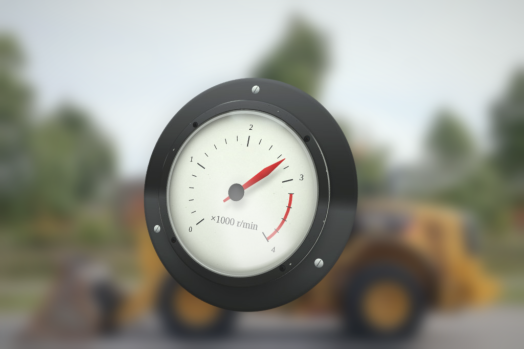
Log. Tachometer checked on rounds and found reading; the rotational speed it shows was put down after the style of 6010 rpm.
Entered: 2700 rpm
